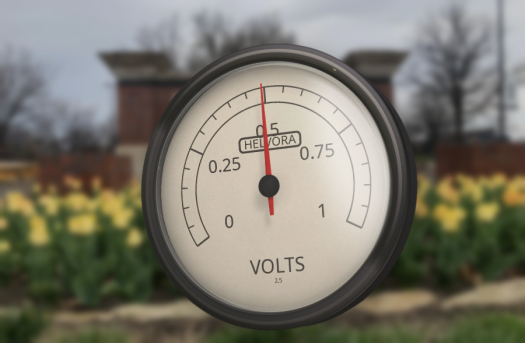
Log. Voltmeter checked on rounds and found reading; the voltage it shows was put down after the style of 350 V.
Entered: 0.5 V
